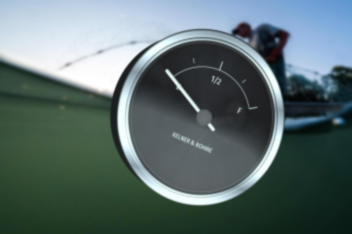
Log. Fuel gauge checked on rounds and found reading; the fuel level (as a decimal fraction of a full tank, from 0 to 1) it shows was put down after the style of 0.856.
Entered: 0
